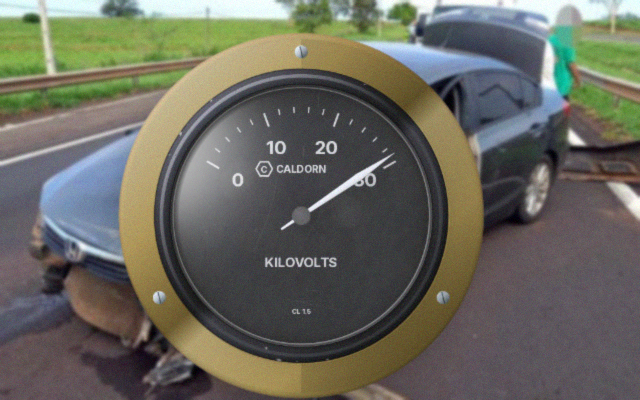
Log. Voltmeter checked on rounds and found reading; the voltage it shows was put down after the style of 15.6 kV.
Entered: 29 kV
